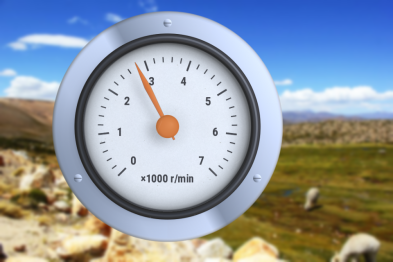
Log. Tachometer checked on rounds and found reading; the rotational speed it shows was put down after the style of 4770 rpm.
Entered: 2800 rpm
